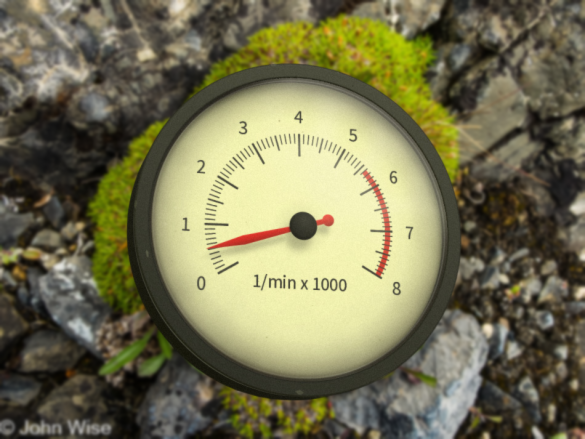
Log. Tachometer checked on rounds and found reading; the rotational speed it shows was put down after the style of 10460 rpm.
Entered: 500 rpm
